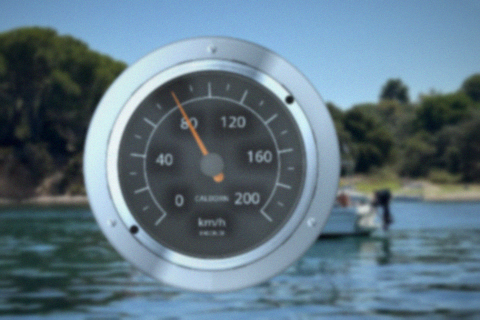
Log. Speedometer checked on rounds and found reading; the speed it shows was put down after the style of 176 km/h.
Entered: 80 km/h
